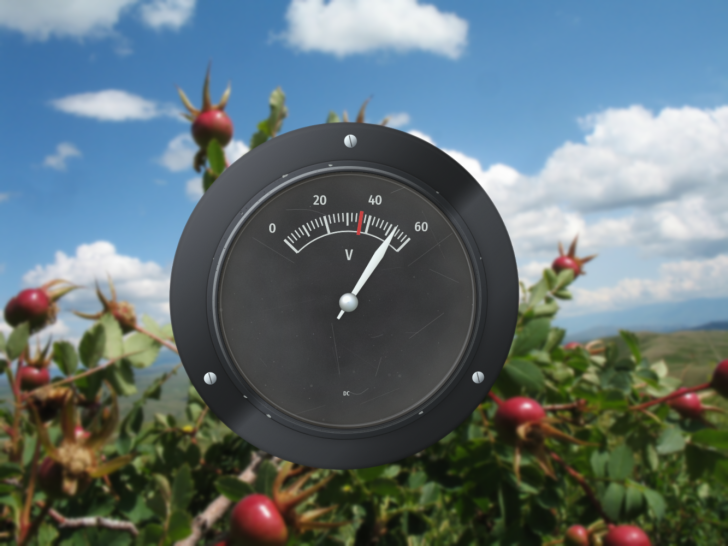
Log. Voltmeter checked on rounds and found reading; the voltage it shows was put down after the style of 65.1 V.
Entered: 52 V
